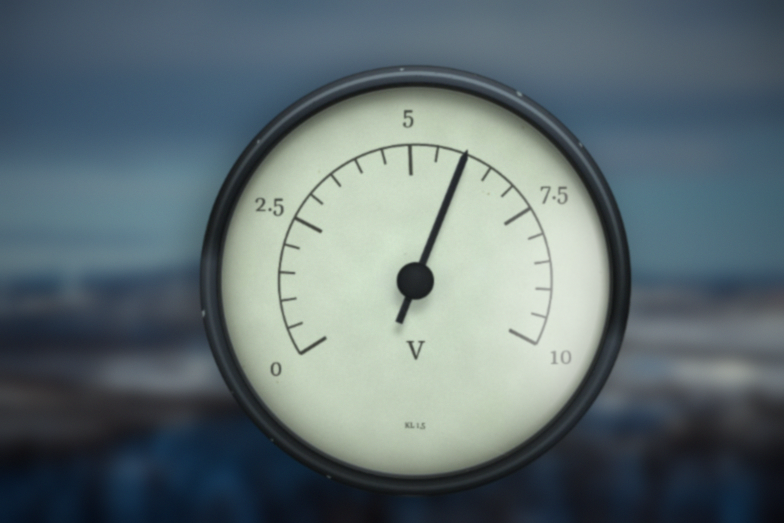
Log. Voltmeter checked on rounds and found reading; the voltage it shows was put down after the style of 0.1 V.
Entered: 6 V
